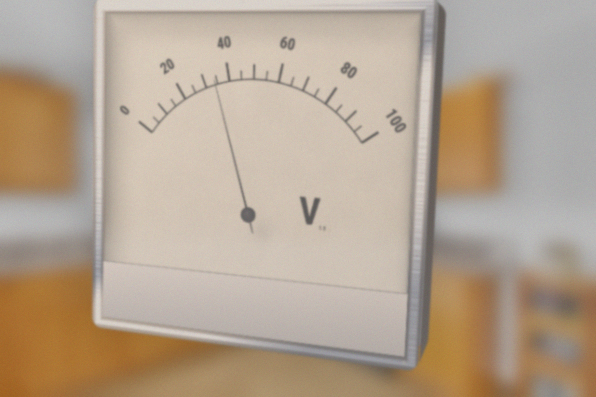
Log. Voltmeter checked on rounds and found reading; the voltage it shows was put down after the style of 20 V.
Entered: 35 V
